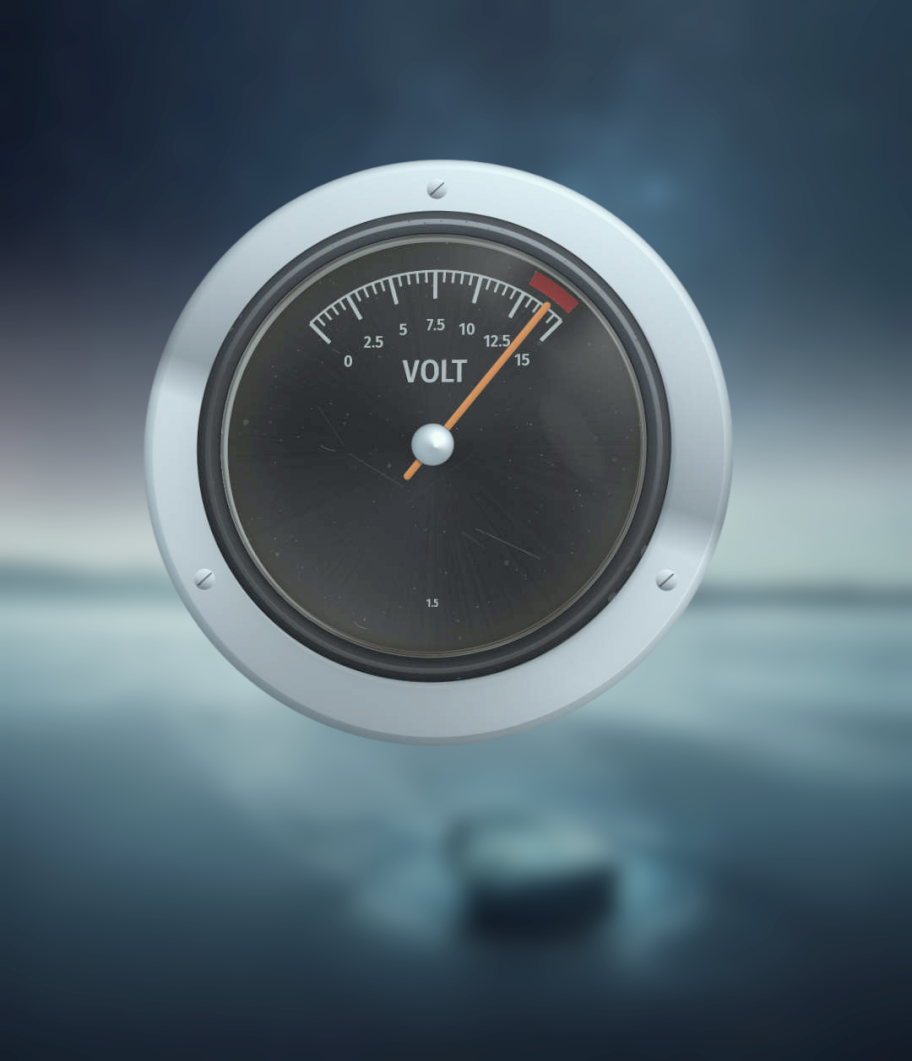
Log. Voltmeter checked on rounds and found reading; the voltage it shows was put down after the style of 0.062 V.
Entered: 14 V
